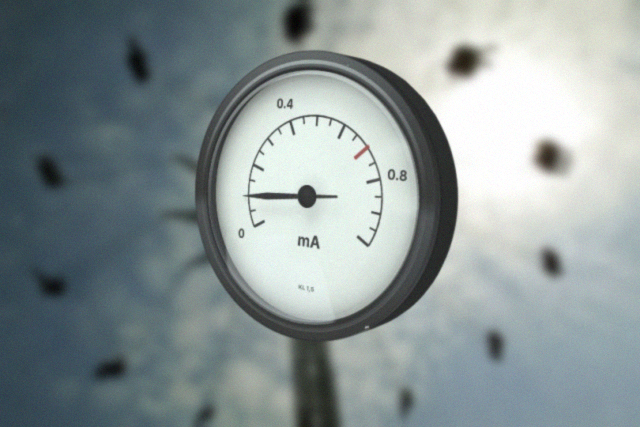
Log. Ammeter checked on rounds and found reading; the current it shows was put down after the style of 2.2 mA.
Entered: 0.1 mA
